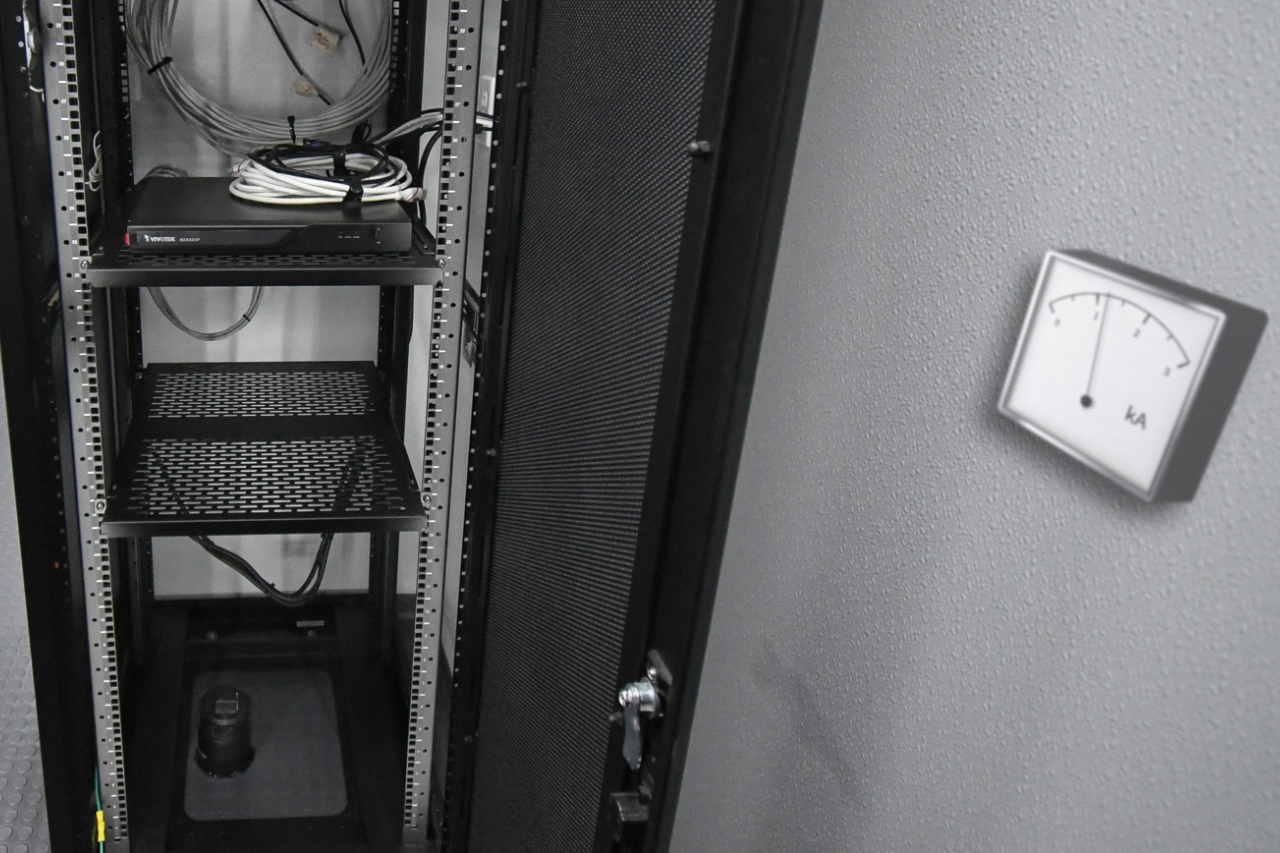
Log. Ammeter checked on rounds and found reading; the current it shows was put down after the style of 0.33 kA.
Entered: 1.25 kA
